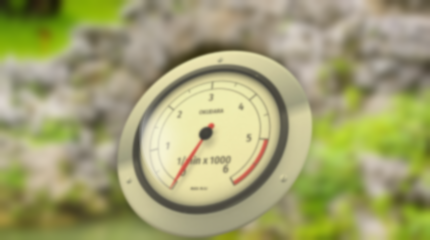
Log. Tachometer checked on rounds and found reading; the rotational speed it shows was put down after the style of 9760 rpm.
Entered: 0 rpm
